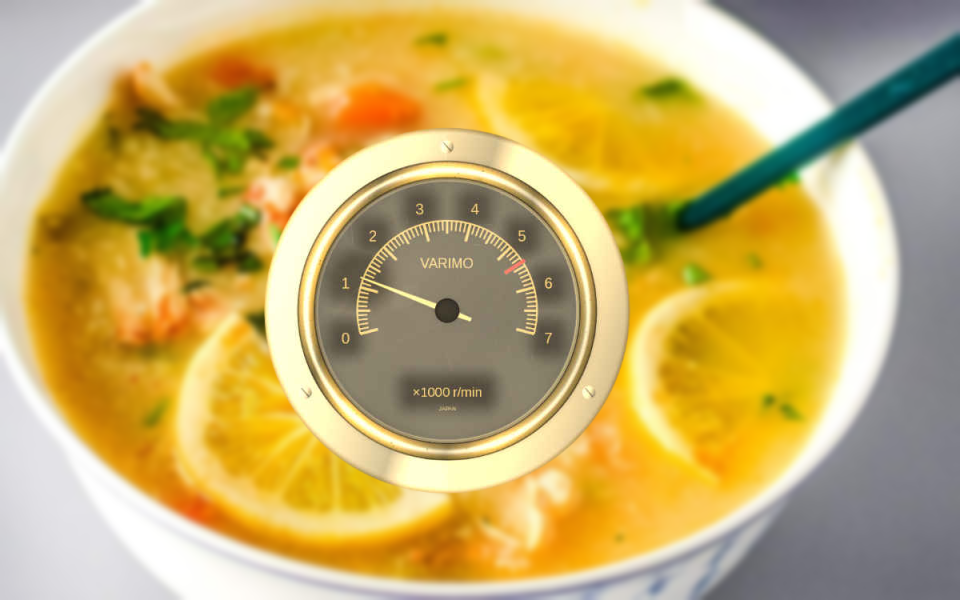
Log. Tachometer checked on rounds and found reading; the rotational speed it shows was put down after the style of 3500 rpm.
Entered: 1200 rpm
